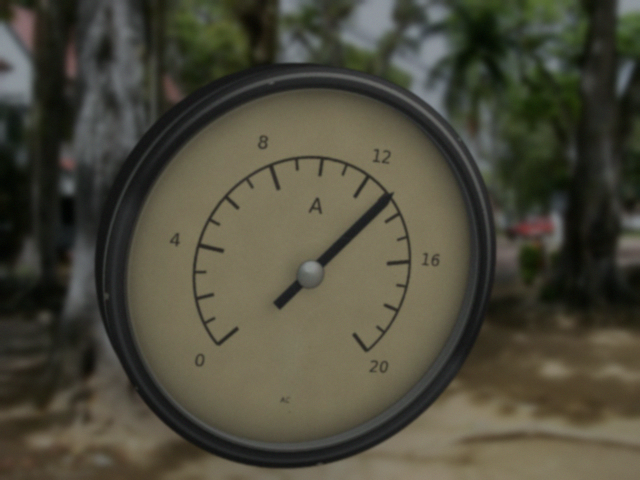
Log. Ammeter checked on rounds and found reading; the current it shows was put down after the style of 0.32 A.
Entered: 13 A
